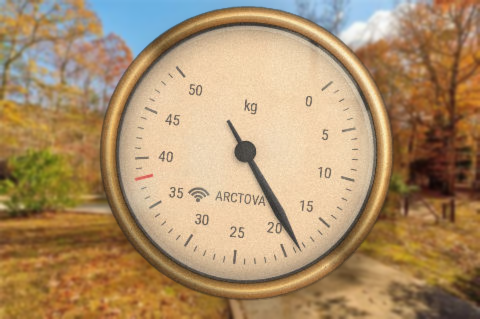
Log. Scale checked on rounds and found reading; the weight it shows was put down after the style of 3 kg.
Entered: 18.5 kg
